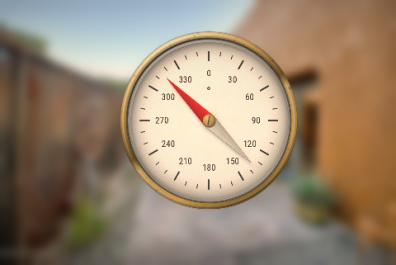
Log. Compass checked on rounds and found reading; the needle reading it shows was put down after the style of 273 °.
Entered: 315 °
